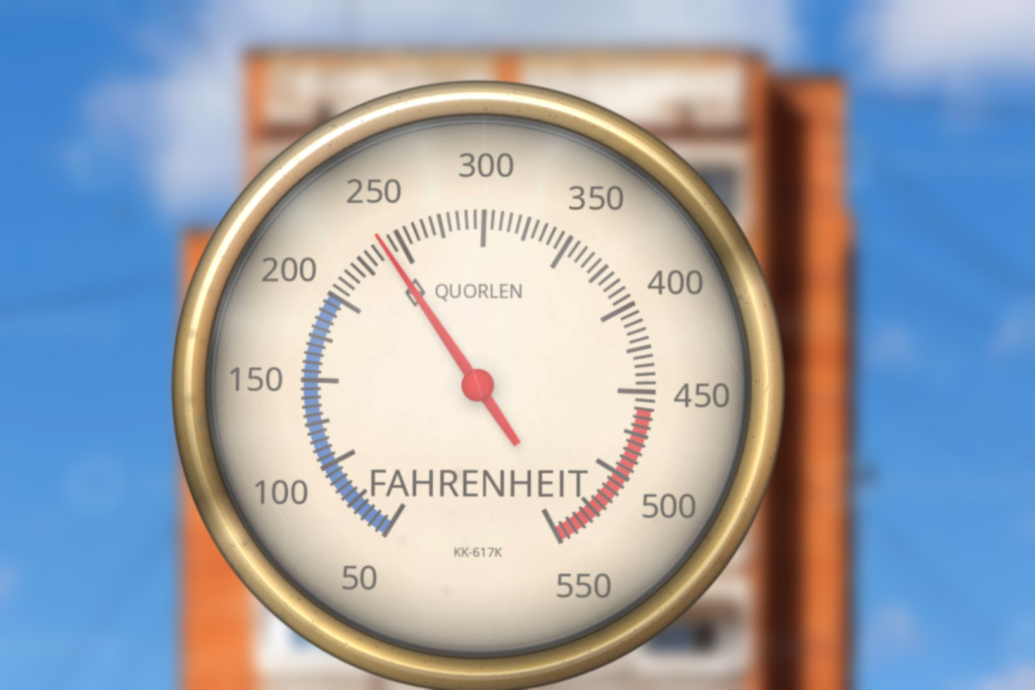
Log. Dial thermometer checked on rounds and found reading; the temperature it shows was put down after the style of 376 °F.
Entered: 240 °F
